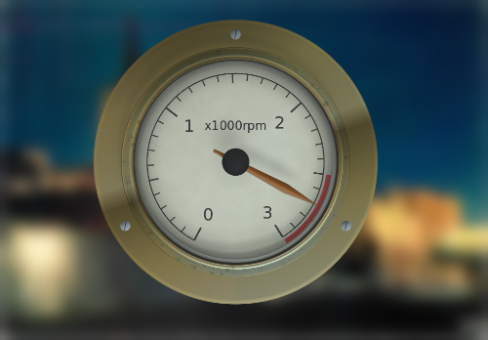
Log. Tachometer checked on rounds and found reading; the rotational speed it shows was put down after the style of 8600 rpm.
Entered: 2700 rpm
